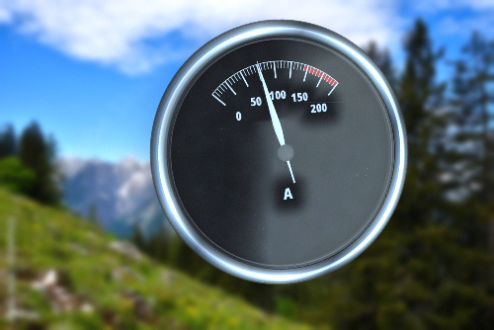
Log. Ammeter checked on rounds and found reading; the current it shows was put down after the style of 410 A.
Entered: 75 A
